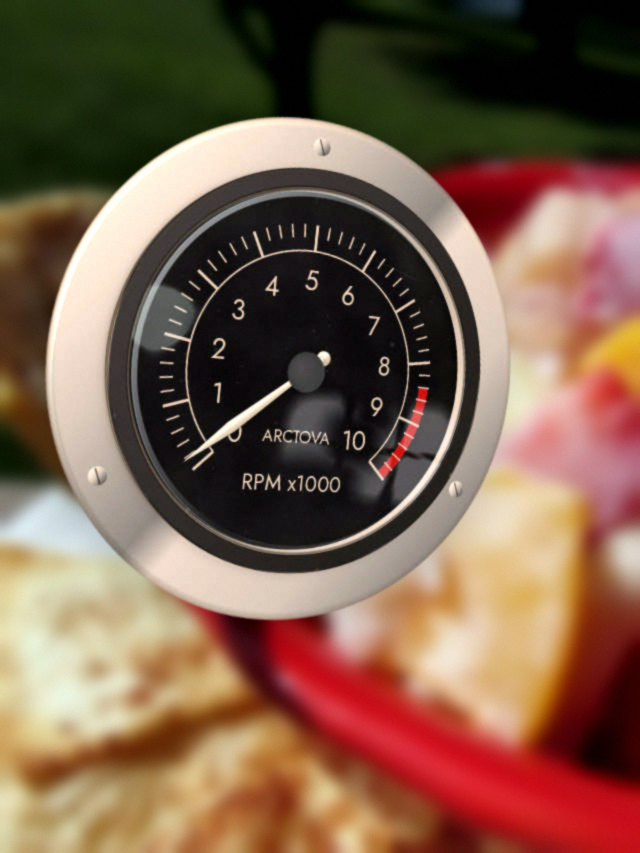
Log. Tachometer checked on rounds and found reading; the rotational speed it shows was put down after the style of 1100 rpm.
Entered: 200 rpm
